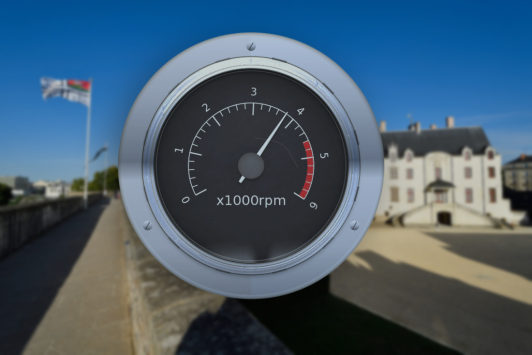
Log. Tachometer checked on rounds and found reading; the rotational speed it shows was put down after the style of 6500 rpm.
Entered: 3800 rpm
